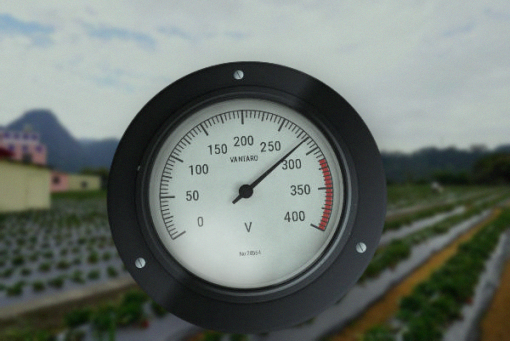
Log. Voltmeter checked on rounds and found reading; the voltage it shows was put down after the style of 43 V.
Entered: 285 V
